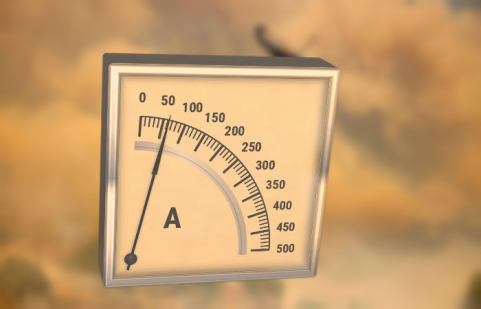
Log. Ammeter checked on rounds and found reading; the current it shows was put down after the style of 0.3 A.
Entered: 60 A
